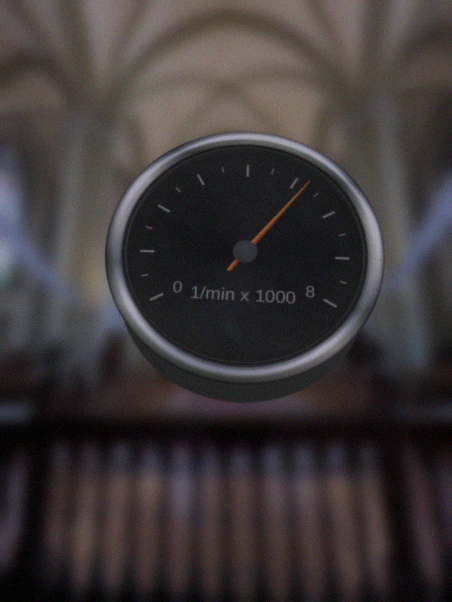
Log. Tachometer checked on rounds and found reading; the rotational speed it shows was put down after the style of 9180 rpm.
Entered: 5250 rpm
